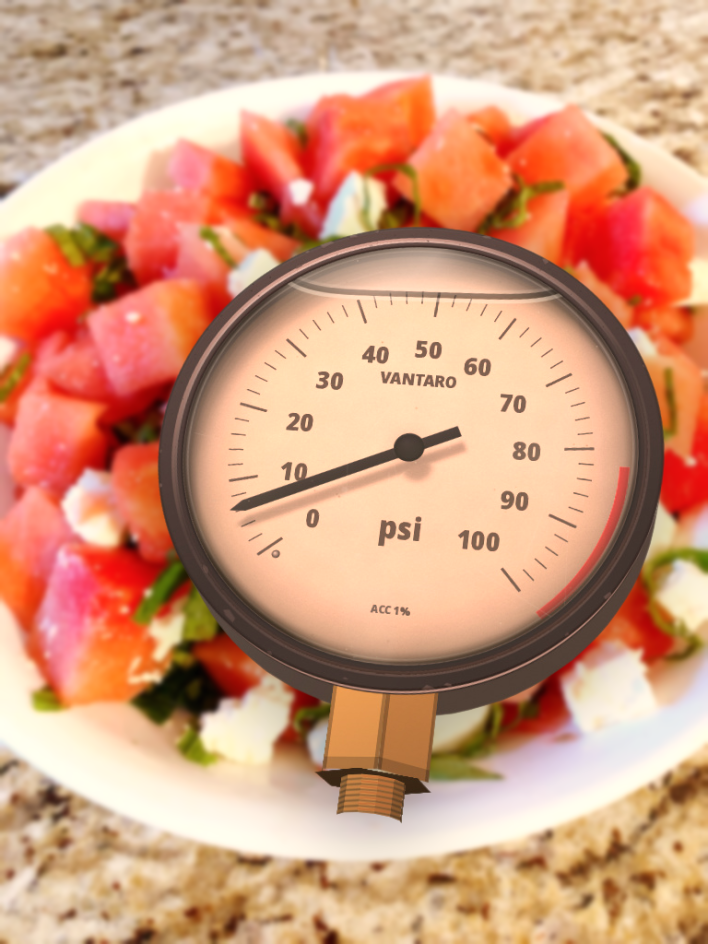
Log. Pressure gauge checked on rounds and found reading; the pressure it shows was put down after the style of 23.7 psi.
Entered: 6 psi
